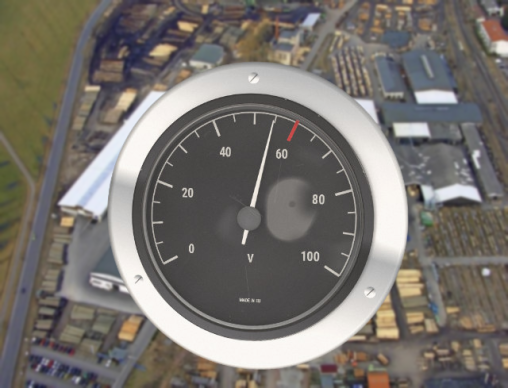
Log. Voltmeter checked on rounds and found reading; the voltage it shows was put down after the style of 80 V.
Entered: 55 V
